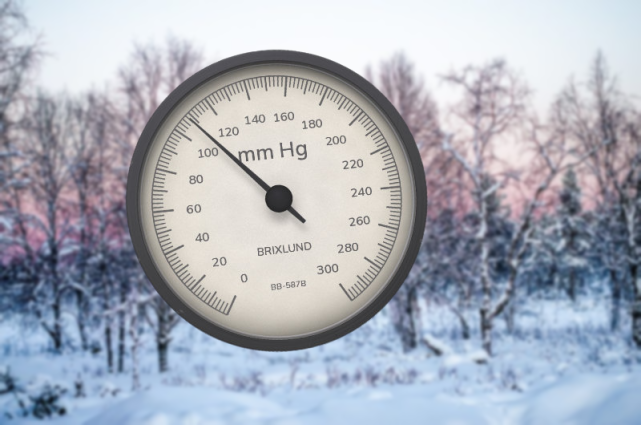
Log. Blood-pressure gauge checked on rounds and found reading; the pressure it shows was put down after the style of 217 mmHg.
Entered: 108 mmHg
